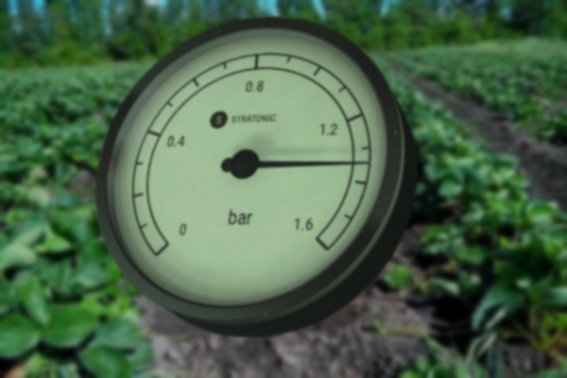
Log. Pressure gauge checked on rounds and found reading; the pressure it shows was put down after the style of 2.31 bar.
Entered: 1.35 bar
